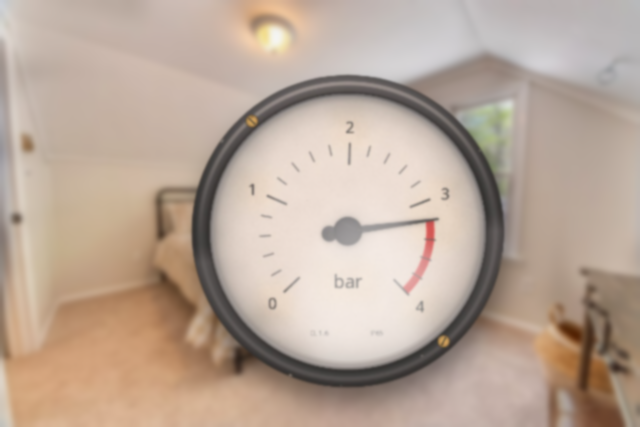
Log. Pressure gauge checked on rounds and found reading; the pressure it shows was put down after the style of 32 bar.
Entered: 3.2 bar
